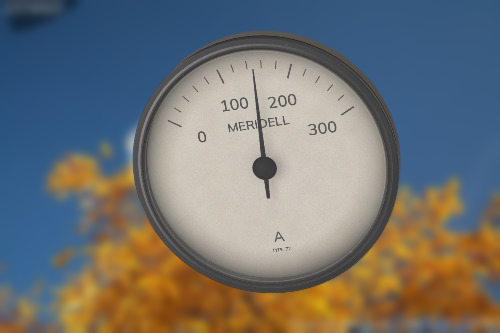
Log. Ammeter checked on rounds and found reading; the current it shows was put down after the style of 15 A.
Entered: 150 A
